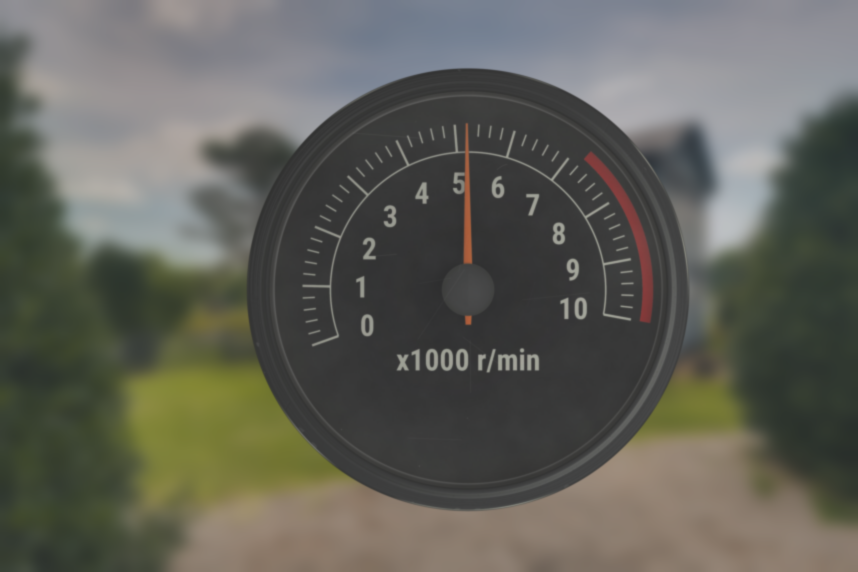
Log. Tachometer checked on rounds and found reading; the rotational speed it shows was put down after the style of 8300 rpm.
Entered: 5200 rpm
